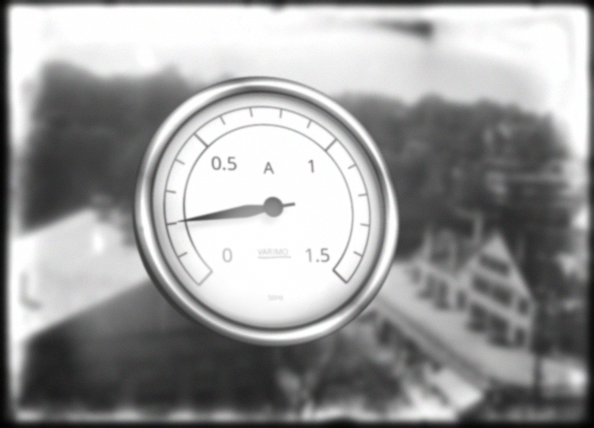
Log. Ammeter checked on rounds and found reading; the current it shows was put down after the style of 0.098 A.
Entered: 0.2 A
